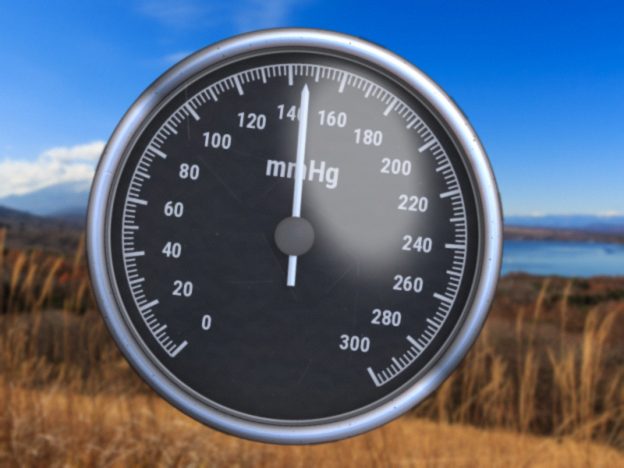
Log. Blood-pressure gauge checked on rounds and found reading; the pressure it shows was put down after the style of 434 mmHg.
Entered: 146 mmHg
